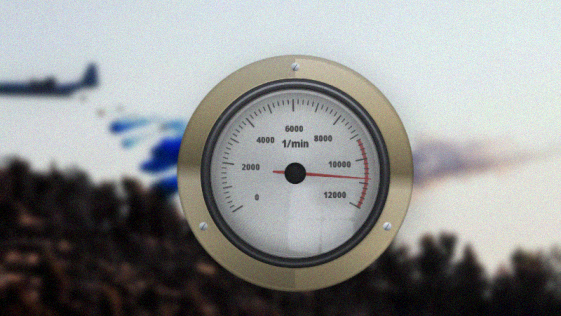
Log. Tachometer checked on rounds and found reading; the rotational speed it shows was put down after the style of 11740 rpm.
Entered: 10800 rpm
